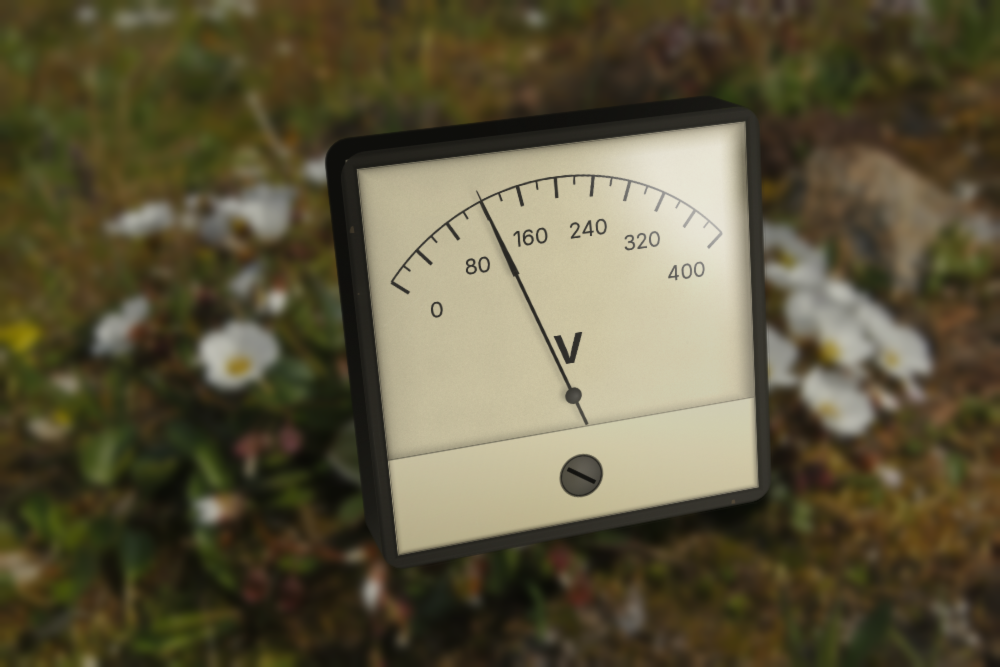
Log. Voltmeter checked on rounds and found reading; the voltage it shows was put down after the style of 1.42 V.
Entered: 120 V
